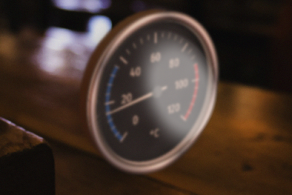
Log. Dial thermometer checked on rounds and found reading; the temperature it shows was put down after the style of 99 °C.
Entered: 16 °C
